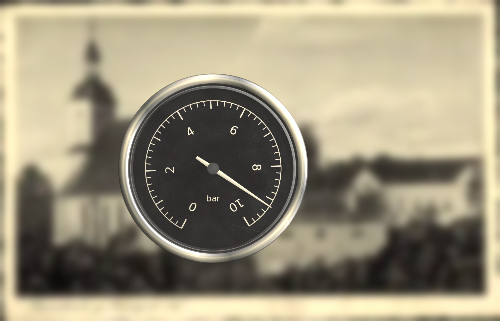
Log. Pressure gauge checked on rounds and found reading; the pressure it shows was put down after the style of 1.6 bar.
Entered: 9.2 bar
